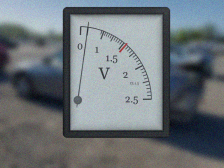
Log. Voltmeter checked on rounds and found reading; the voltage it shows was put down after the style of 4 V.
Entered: 0.5 V
